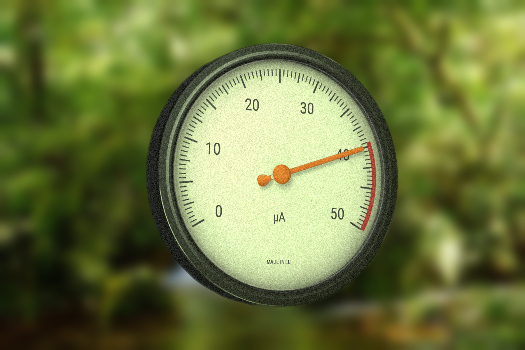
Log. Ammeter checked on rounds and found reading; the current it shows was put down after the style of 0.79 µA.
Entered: 40 µA
